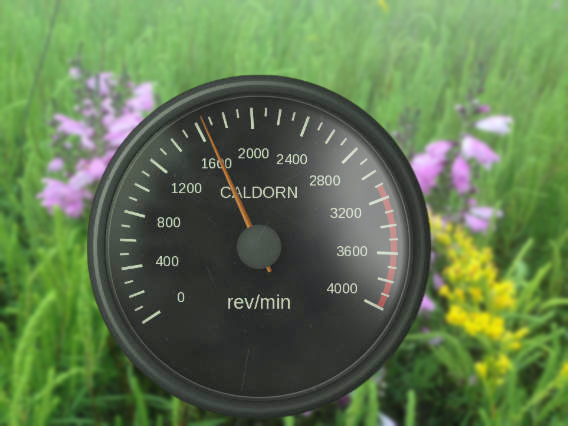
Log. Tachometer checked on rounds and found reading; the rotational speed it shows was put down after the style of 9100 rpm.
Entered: 1650 rpm
